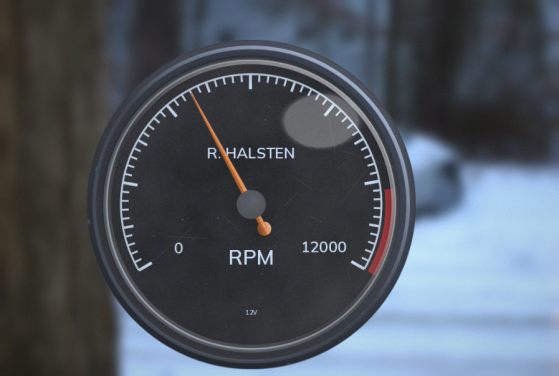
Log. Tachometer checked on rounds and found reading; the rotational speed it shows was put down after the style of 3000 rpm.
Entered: 4600 rpm
